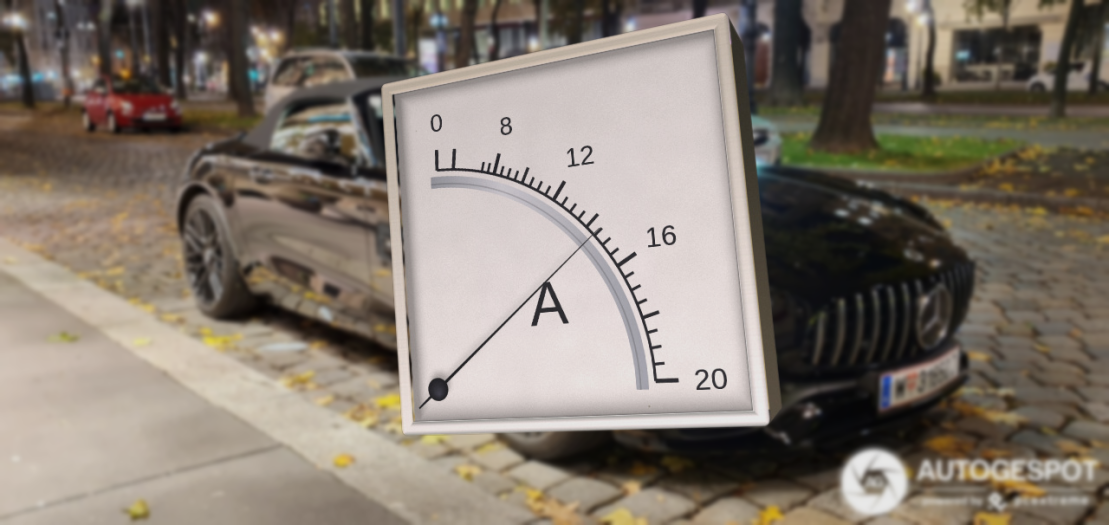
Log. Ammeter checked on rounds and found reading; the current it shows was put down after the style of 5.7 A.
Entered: 14.5 A
